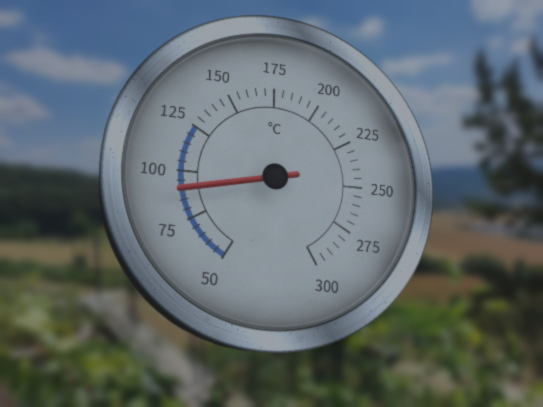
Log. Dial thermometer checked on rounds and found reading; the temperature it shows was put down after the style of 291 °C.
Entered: 90 °C
